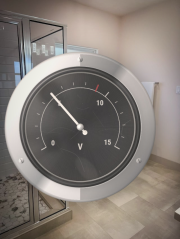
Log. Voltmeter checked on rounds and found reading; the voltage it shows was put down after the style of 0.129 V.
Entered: 5 V
